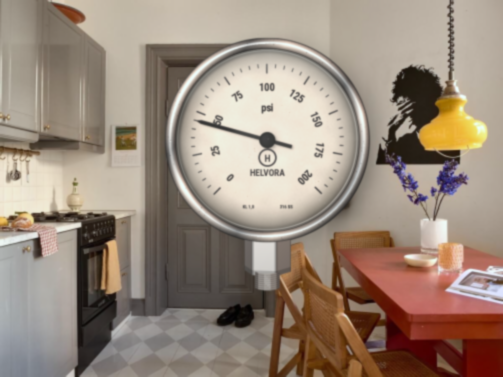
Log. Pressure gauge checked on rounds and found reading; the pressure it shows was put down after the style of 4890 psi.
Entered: 45 psi
